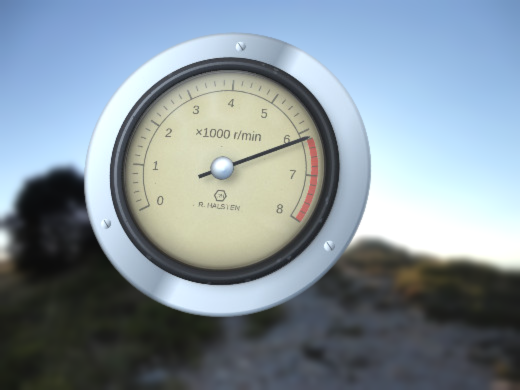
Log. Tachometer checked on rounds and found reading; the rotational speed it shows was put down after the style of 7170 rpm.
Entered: 6200 rpm
